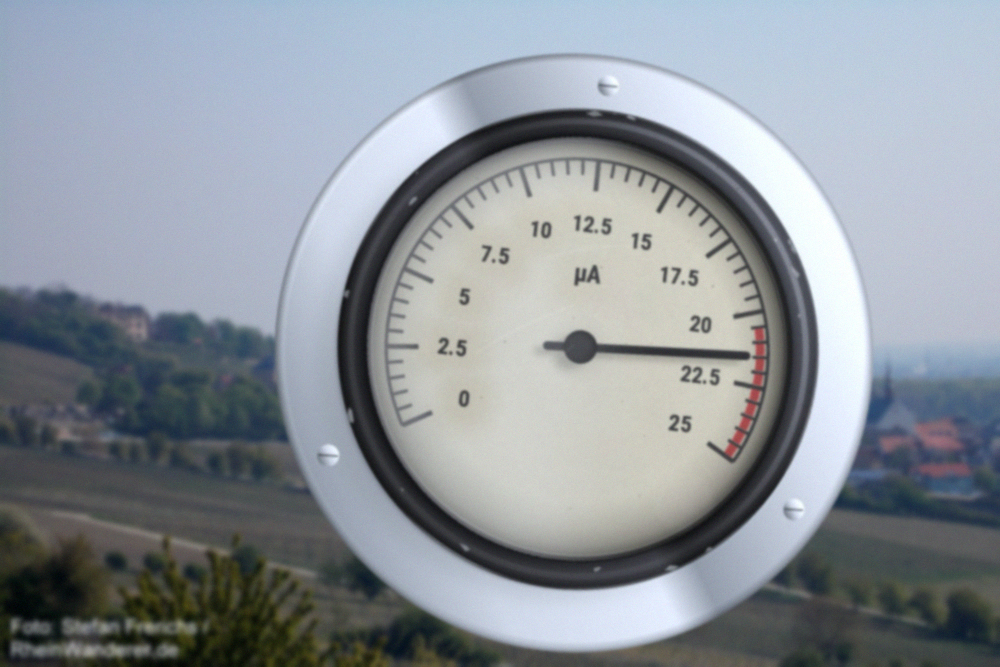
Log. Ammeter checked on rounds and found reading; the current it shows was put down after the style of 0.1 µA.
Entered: 21.5 µA
